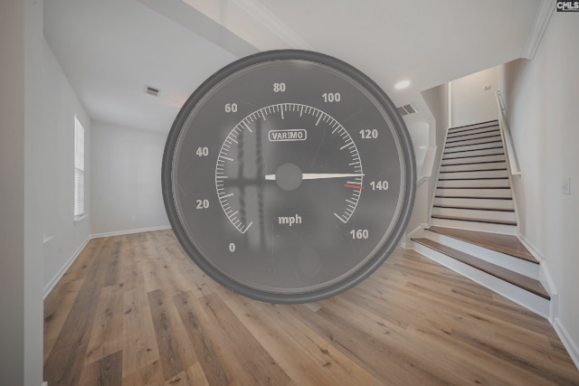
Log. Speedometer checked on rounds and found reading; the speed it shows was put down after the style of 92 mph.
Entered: 136 mph
